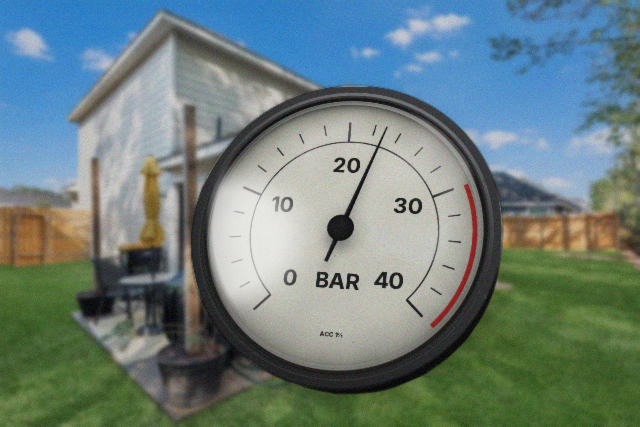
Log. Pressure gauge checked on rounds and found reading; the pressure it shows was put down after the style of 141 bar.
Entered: 23 bar
